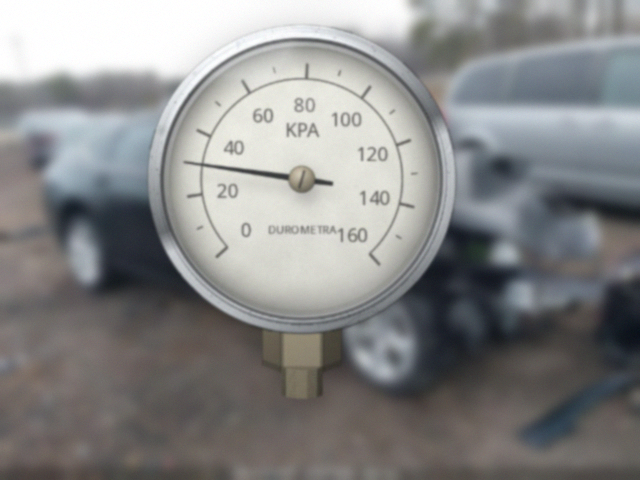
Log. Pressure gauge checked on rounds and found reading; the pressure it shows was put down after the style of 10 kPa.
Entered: 30 kPa
